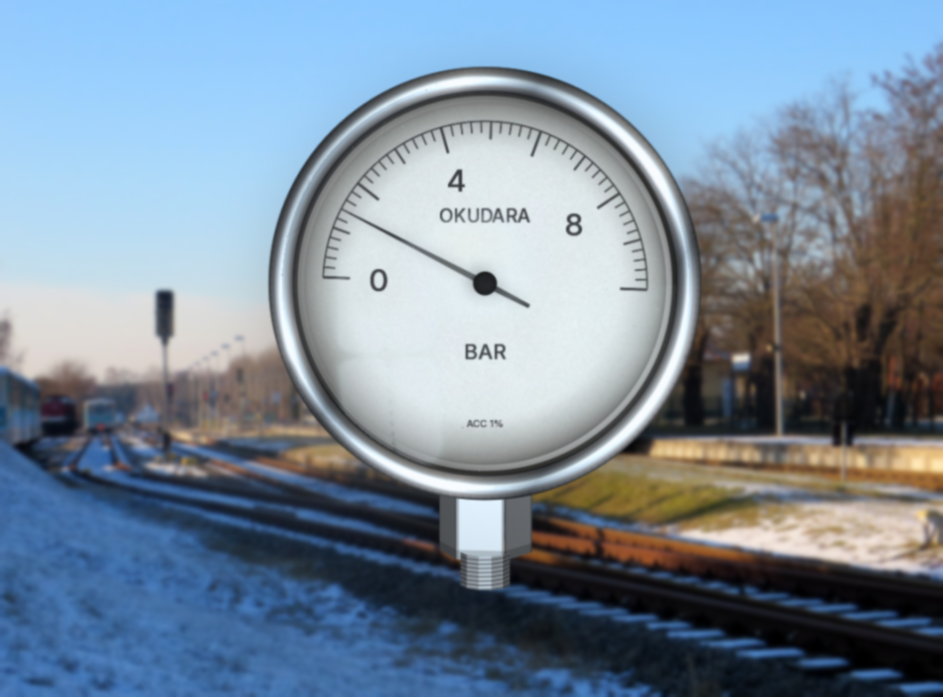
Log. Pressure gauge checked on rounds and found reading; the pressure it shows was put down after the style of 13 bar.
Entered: 1.4 bar
